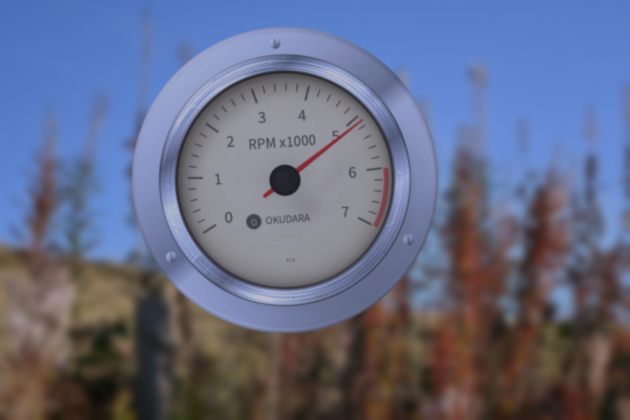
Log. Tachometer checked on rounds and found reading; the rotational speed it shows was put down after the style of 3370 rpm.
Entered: 5100 rpm
